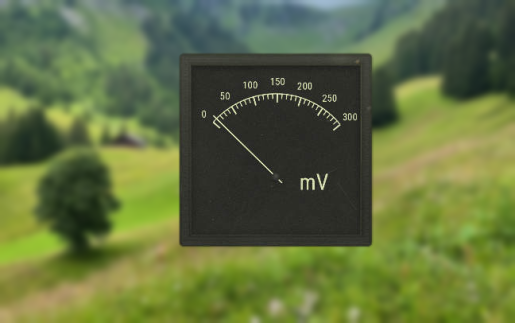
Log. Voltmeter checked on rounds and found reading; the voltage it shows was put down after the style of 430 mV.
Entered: 10 mV
